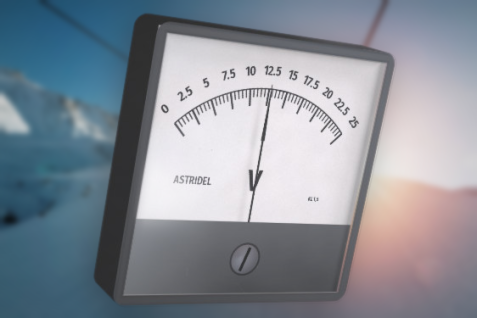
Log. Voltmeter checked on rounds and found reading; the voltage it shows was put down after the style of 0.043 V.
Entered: 12.5 V
